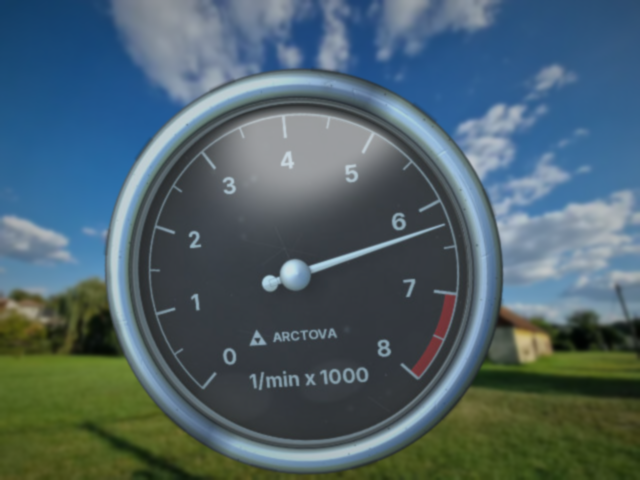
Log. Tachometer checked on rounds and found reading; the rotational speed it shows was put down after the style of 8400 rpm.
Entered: 6250 rpm
